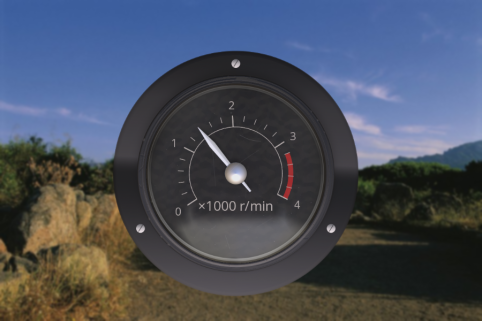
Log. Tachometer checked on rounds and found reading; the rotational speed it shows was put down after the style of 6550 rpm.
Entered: 1400 rpm
